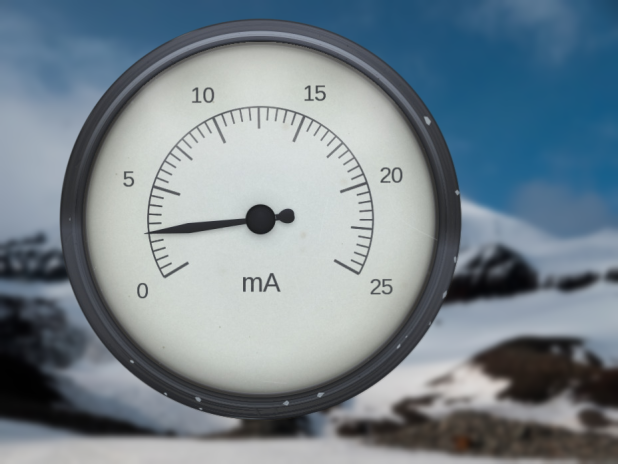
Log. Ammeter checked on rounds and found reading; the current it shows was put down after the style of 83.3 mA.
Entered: 2.5 mA
